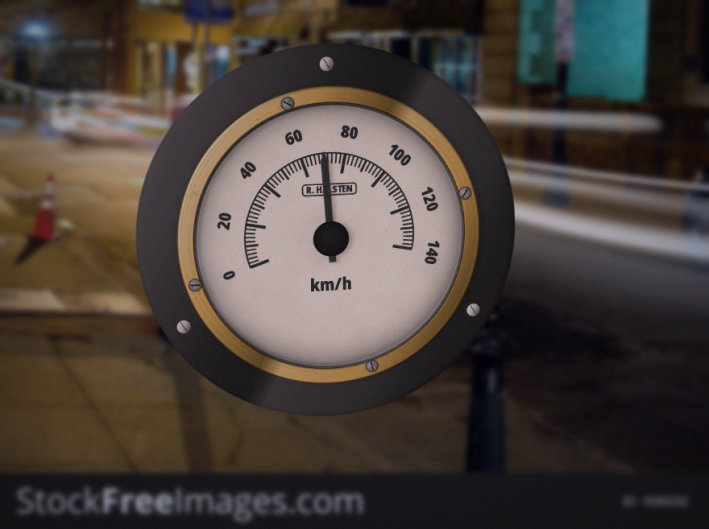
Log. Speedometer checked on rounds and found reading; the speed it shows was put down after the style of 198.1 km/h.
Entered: 70 km/h
